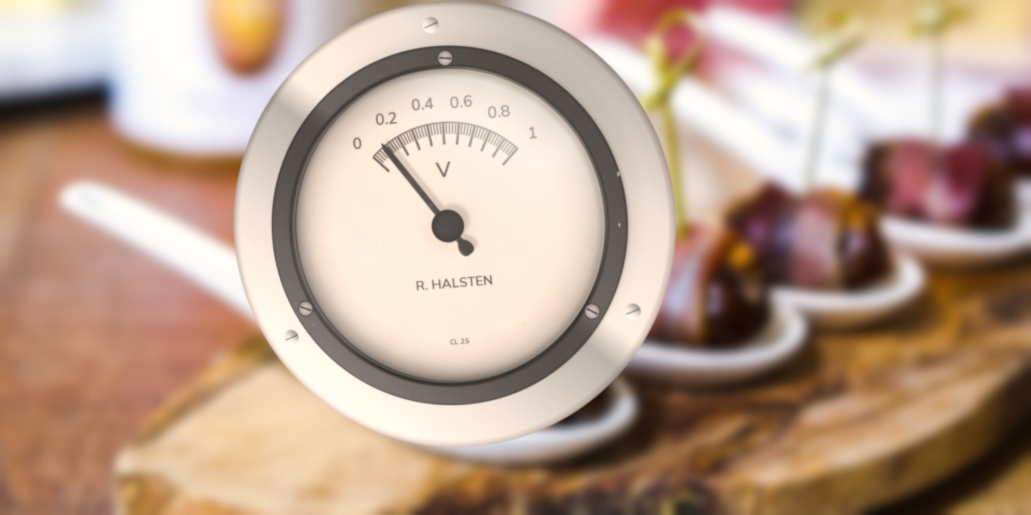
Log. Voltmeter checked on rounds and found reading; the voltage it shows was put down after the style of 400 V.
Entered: 0.1 V
